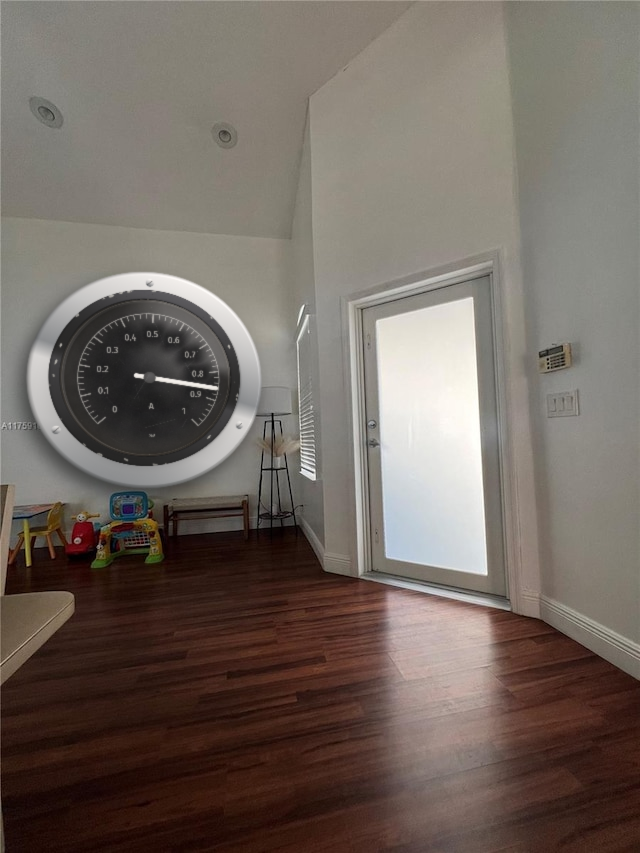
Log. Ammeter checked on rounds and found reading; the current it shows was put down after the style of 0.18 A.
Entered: 0.86 A
